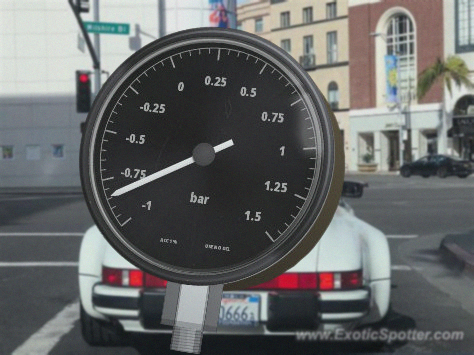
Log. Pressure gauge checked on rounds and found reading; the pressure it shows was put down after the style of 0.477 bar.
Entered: -0.85 bar
